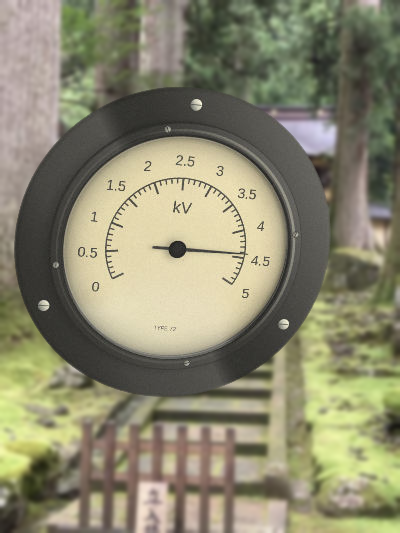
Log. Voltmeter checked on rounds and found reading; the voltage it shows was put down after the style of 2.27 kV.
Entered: 4.4 kV
